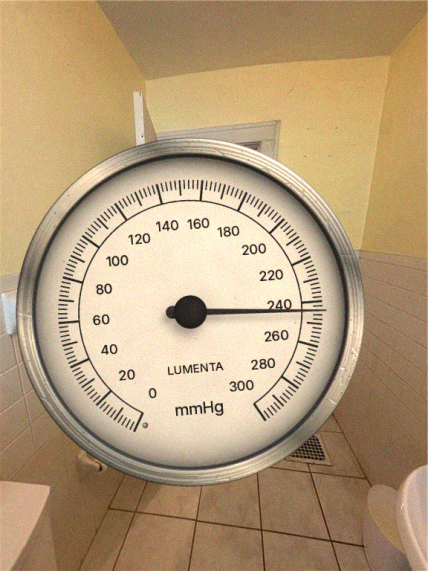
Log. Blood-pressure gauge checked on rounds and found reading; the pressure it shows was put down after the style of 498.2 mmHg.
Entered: 244 mmHg
